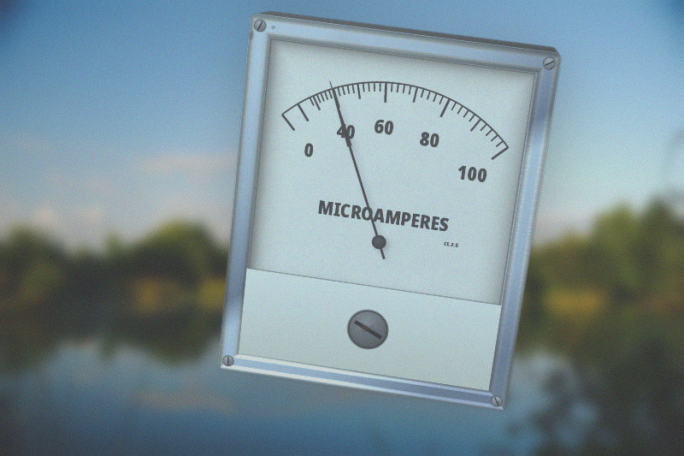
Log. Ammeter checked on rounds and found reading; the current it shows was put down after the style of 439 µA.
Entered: 40 µA
